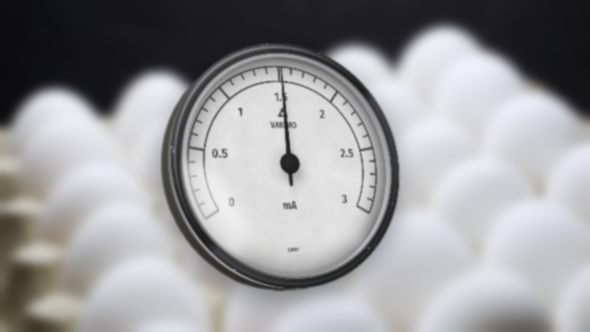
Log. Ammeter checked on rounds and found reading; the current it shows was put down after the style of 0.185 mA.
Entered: 1.5 mA
